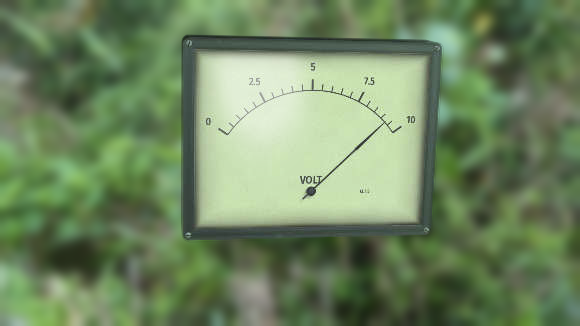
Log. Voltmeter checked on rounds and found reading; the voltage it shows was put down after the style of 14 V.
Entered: 9.25 V
